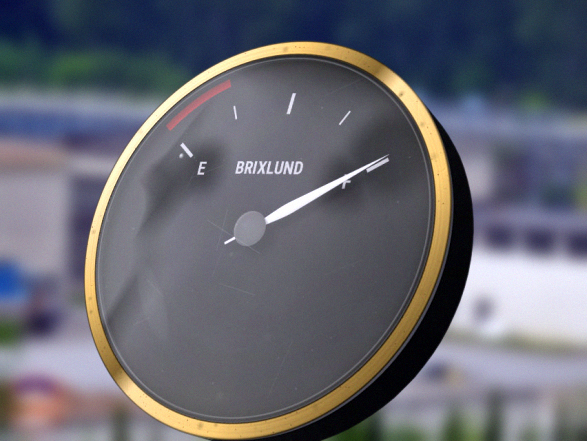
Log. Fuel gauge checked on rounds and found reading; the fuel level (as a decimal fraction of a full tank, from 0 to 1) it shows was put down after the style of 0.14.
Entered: 1
